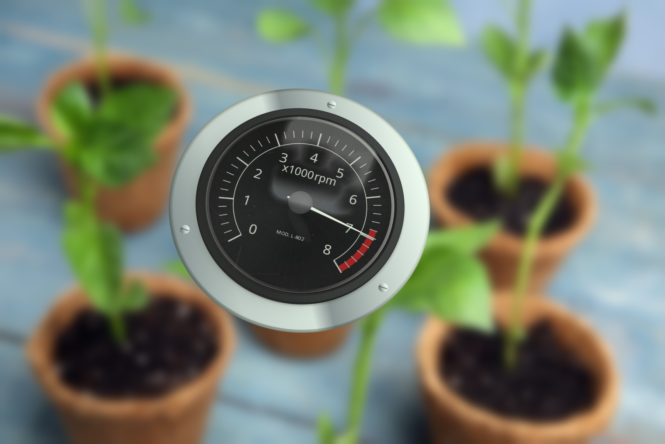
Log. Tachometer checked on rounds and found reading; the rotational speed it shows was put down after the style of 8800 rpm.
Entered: 7000 rpm
